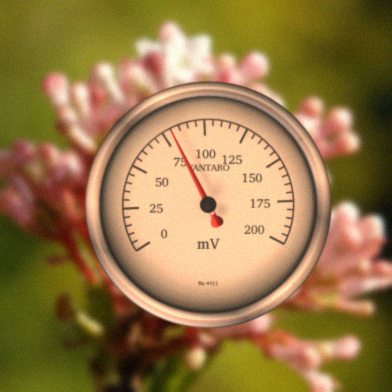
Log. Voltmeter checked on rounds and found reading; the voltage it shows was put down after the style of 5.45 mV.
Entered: 80 mV
